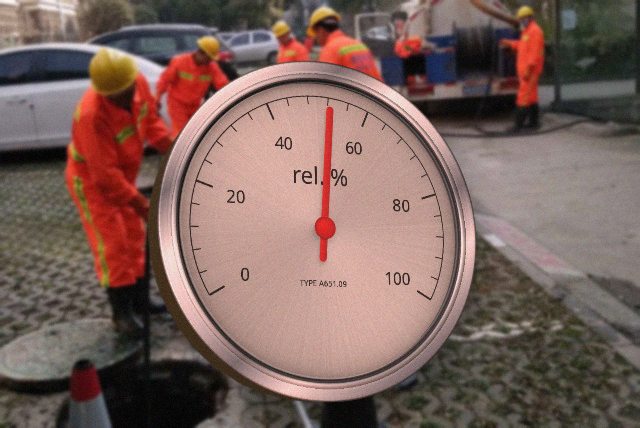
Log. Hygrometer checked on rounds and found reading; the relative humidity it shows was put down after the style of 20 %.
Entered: 52 %
